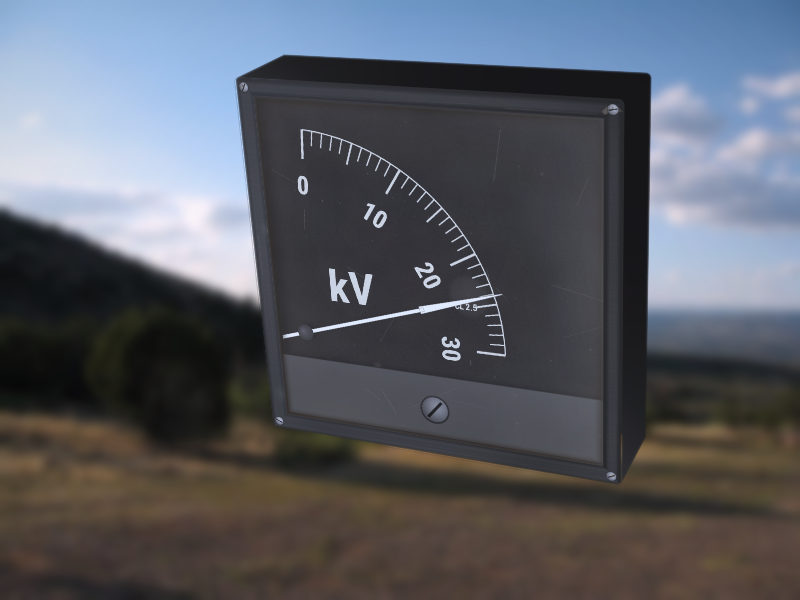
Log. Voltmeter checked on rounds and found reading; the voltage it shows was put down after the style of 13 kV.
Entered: 24 kV
